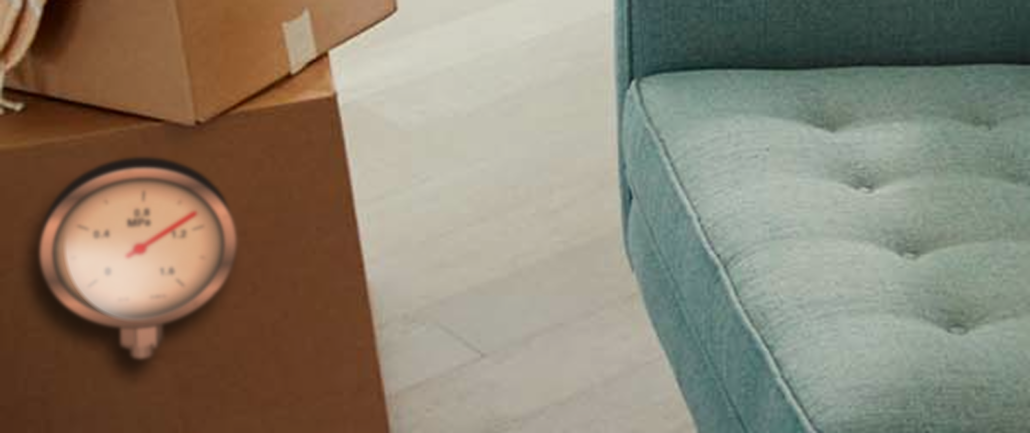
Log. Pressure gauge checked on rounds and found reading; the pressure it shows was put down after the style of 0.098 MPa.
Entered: 1.1 MPa
